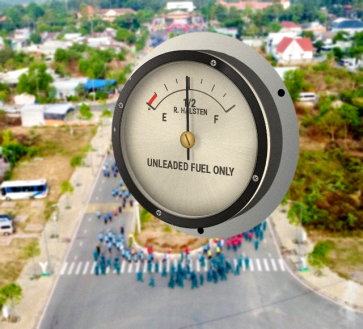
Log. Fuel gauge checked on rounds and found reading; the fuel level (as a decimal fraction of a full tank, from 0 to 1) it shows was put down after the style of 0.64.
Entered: 0.5
